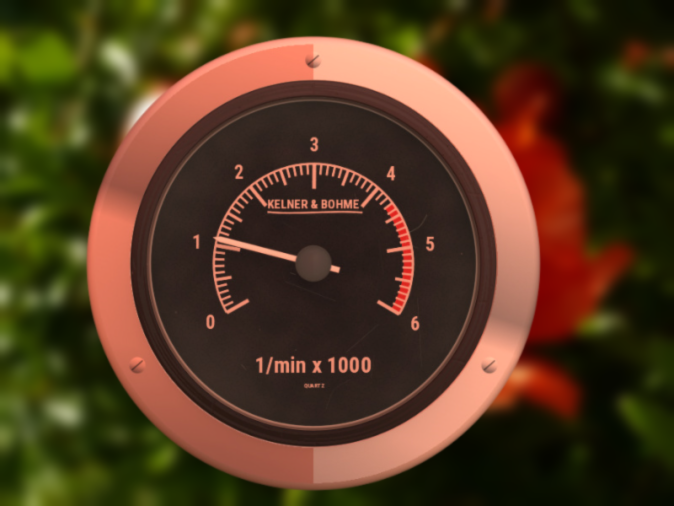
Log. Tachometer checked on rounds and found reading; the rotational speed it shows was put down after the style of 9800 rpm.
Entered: 1100 rpm
